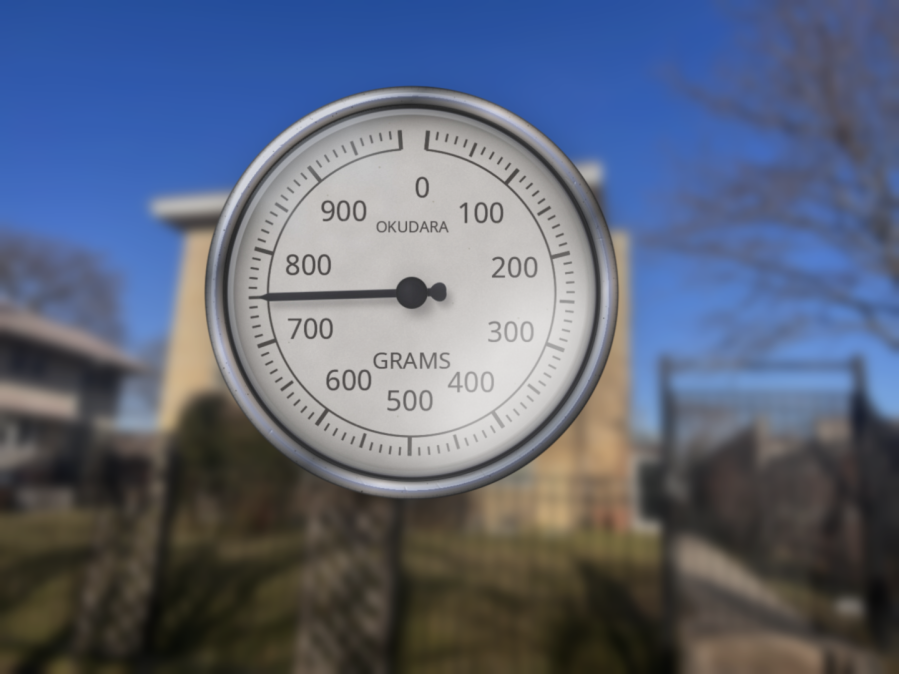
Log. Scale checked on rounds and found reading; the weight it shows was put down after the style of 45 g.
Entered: 750 g
